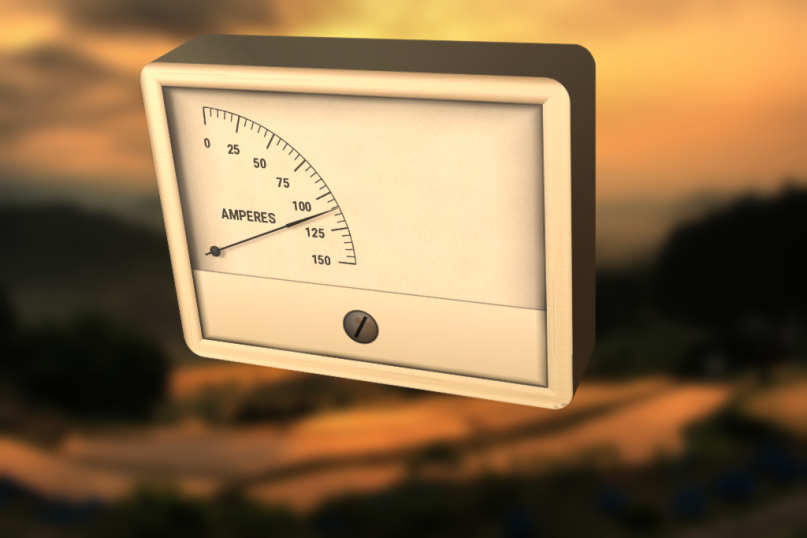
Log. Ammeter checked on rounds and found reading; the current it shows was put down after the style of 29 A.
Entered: 110 A
